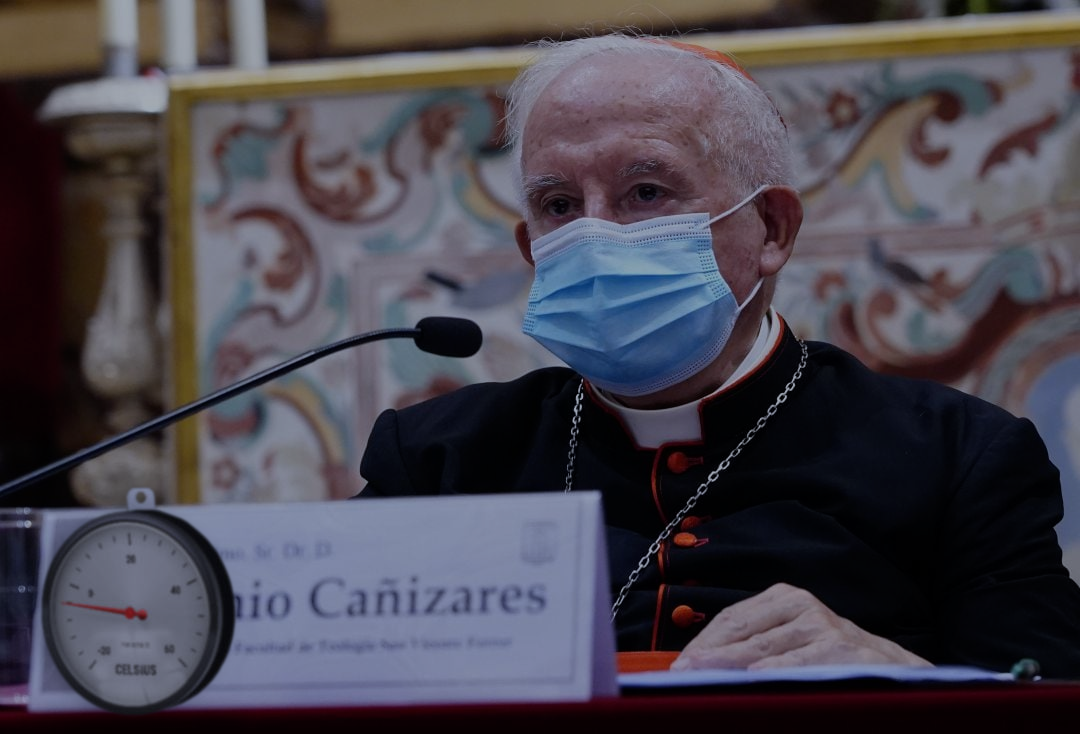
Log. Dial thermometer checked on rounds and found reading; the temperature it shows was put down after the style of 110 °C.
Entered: -4 °C
